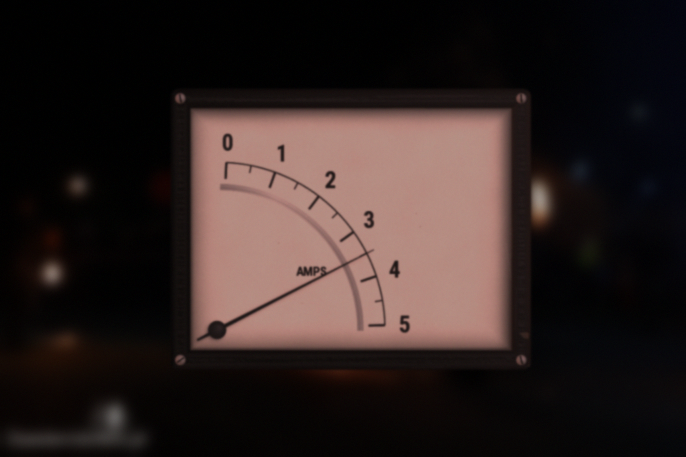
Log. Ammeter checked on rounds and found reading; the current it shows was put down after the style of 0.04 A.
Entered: 3.5 A
